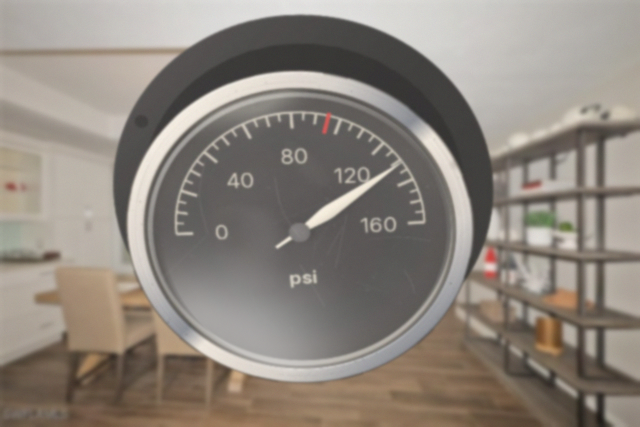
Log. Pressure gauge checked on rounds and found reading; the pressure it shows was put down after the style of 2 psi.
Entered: 130 psi
